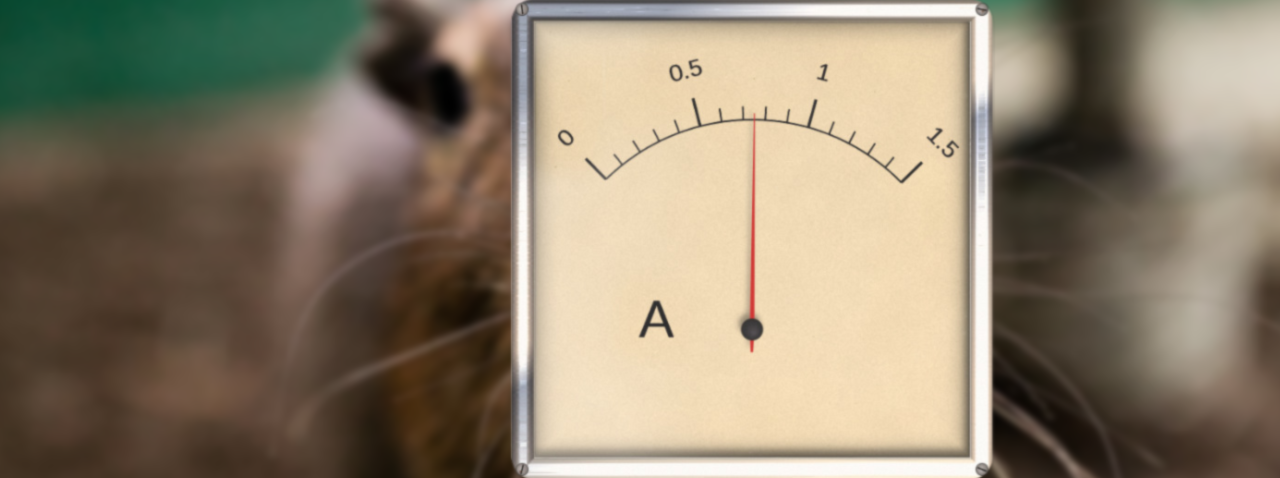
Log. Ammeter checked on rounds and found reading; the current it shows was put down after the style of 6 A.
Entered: 0.75 A
